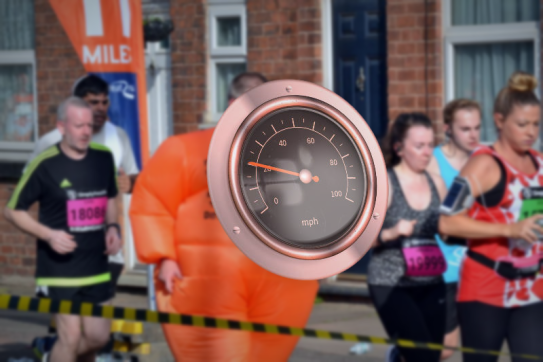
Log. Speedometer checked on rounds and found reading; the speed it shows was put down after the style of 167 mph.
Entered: 20 mph
